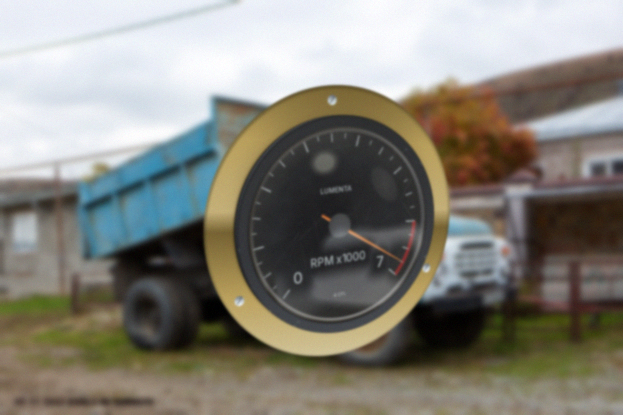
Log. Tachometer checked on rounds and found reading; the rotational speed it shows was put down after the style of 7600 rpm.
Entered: 6750 rpm
